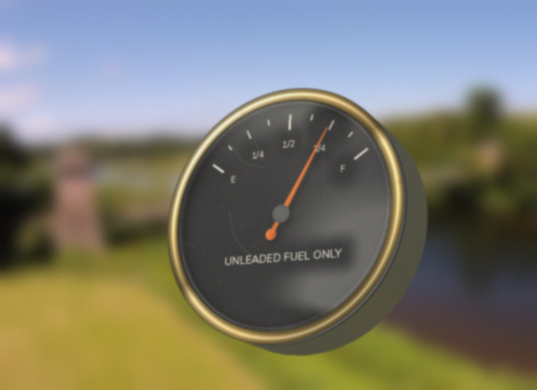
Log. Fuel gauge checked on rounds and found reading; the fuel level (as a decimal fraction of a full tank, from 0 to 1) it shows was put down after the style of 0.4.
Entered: 0.75
